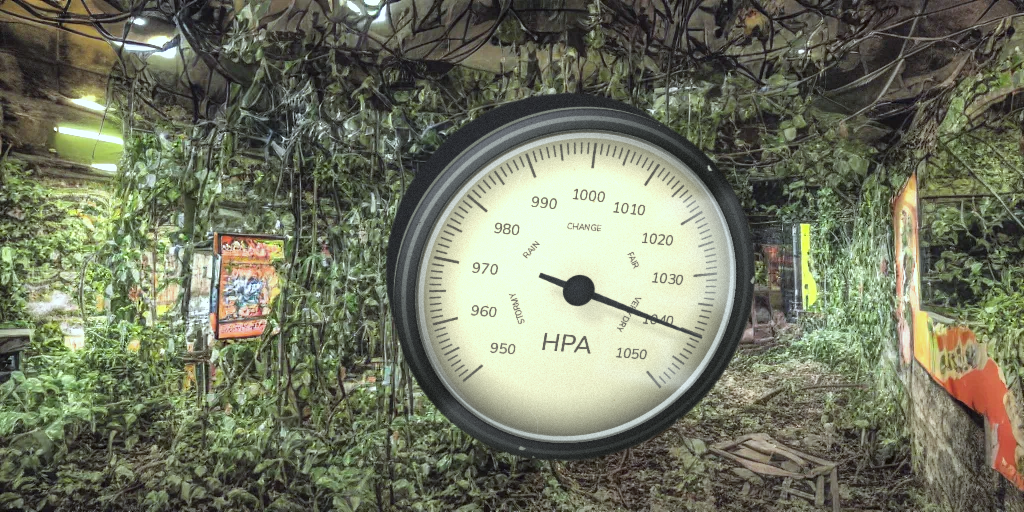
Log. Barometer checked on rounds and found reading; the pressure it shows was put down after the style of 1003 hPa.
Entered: 1040 hPa
